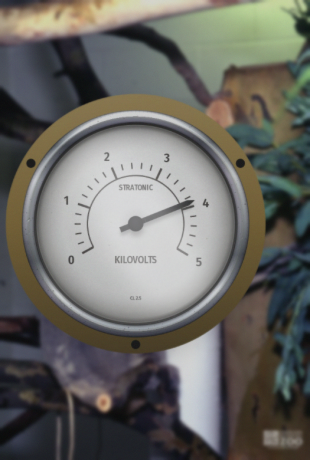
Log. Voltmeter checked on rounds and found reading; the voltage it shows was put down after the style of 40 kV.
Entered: 3.9 kV
